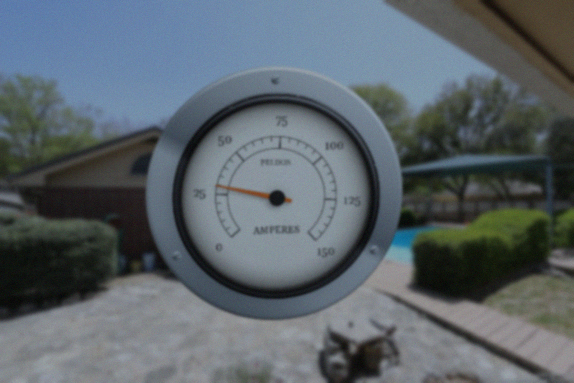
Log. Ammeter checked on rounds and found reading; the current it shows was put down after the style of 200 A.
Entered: 30 A
